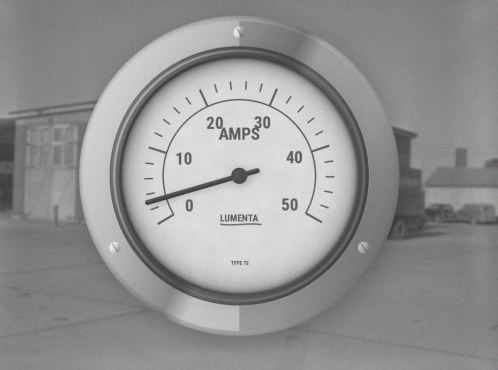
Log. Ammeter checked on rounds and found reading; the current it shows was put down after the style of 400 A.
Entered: 3 A
